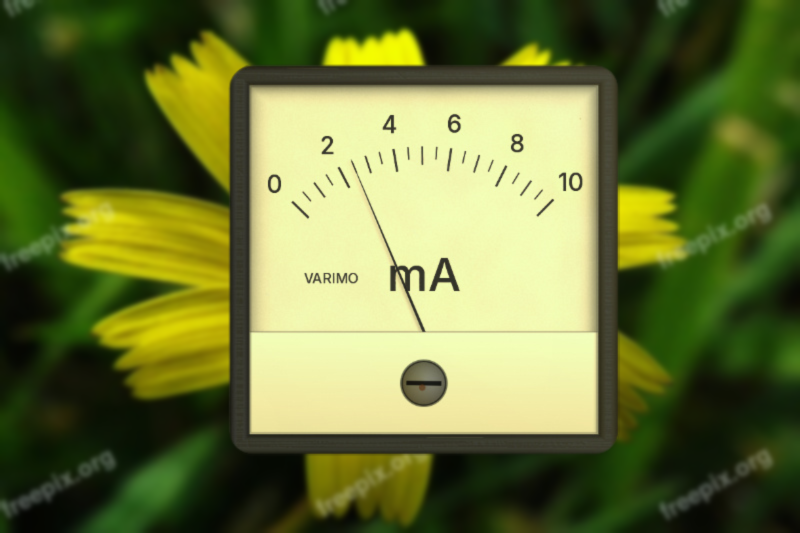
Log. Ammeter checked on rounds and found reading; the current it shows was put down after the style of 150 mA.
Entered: 2.5 mA
